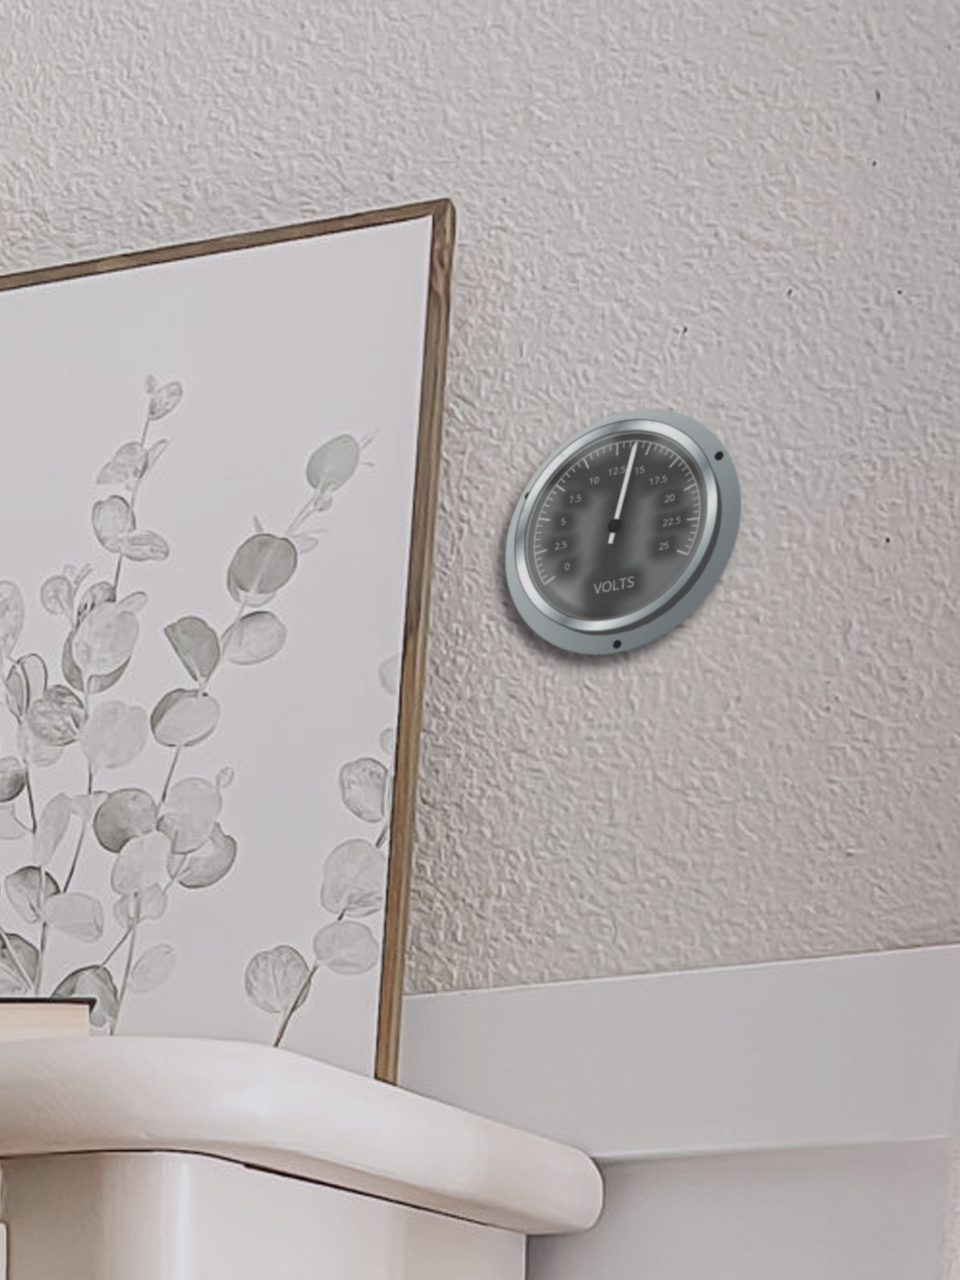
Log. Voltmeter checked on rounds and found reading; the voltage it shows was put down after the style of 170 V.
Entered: 14 V
